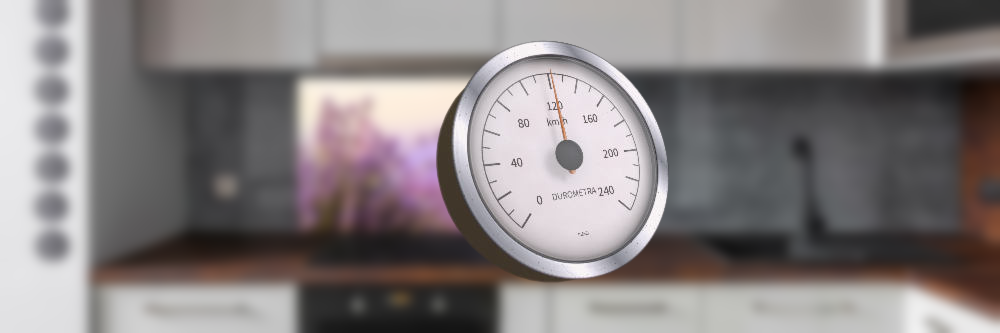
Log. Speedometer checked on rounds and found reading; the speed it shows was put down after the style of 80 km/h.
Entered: 120 km/h
